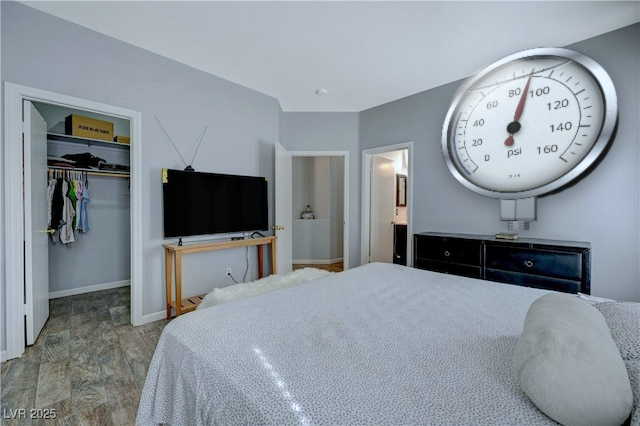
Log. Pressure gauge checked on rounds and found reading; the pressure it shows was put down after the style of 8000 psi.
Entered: 90 psi
